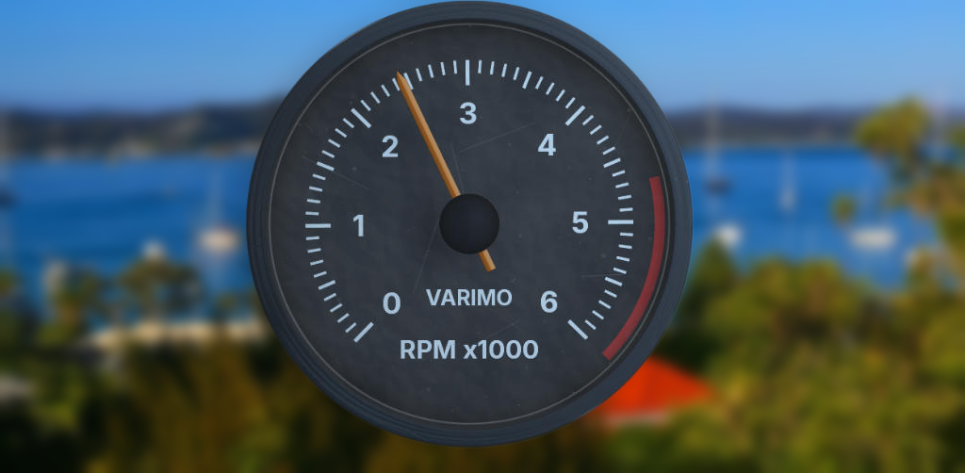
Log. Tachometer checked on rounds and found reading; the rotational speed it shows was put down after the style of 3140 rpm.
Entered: 2450 rpm
